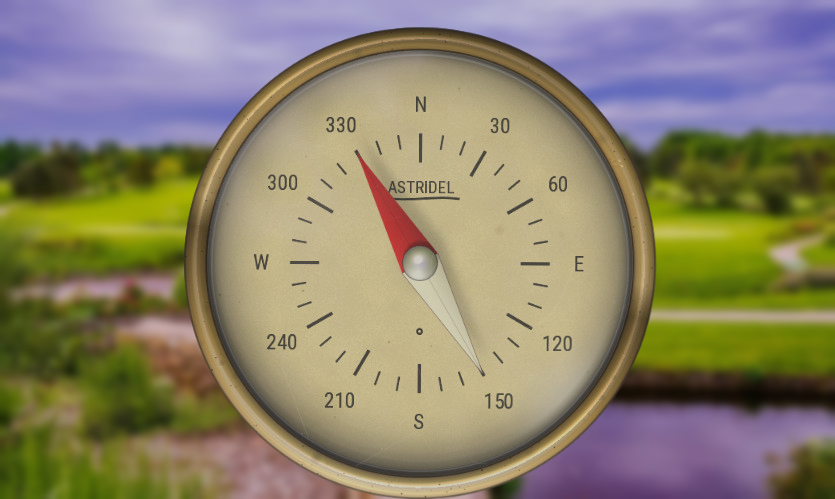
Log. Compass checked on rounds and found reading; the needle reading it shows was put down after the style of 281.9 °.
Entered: 330 °
